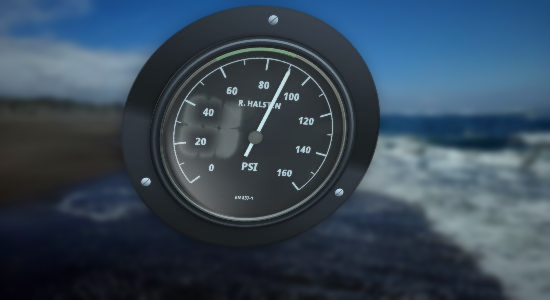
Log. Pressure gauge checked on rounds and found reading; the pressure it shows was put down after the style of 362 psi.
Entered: 90 psi
